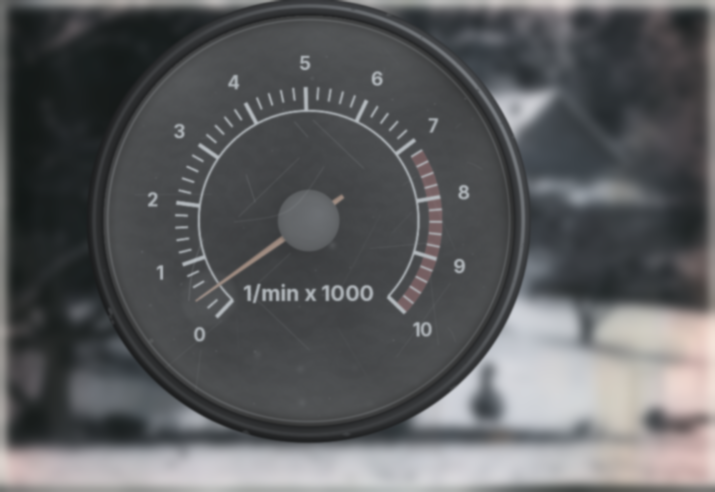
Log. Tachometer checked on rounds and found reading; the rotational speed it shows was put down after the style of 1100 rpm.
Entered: 400 rpm
